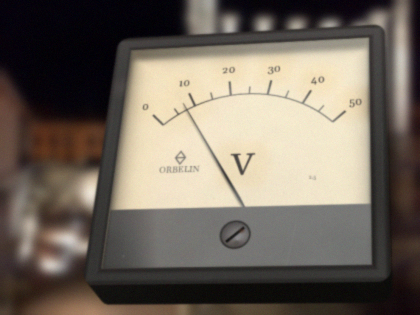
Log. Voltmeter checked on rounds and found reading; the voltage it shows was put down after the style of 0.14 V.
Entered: 7.5 V
